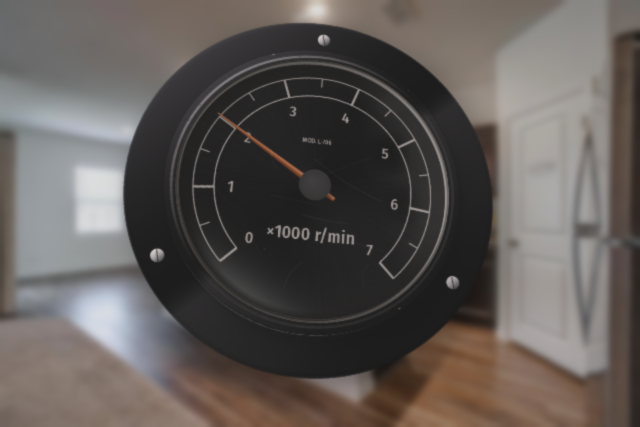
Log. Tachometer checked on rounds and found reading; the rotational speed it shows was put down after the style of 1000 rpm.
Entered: 2000 rpm
